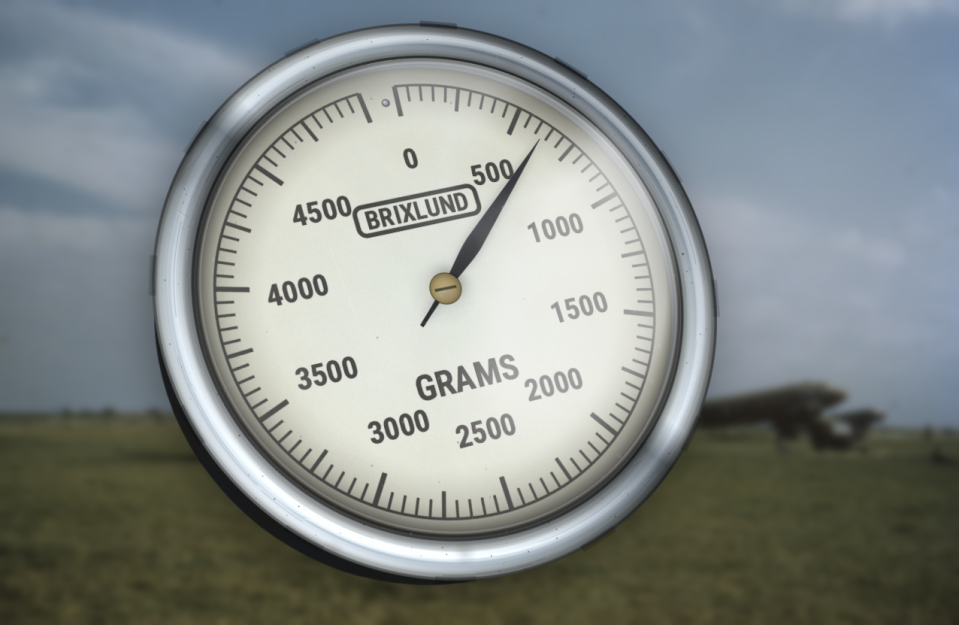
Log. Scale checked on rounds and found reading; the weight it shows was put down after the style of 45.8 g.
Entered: 625 g
